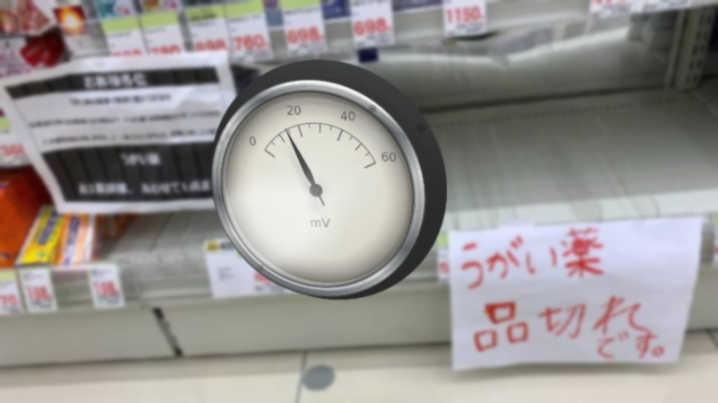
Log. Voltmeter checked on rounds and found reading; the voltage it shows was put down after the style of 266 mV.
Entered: 15 mV
